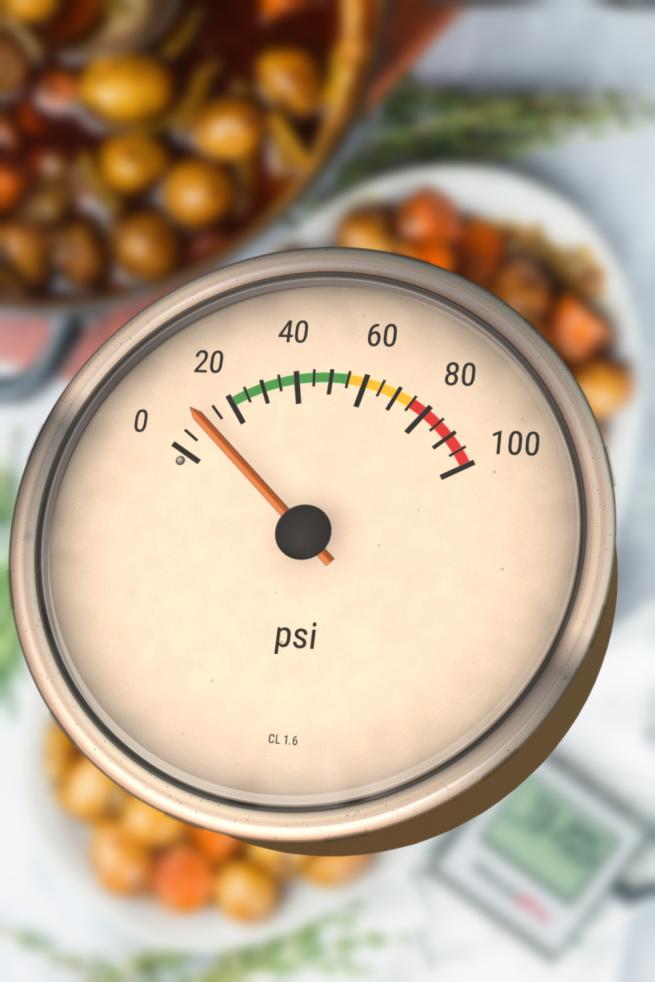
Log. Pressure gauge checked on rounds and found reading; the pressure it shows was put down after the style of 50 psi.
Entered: 10 psi
